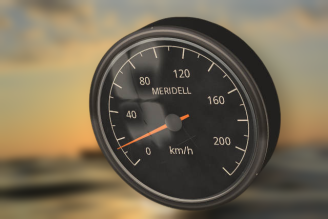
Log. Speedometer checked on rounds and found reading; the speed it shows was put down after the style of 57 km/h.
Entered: 15 km/h
